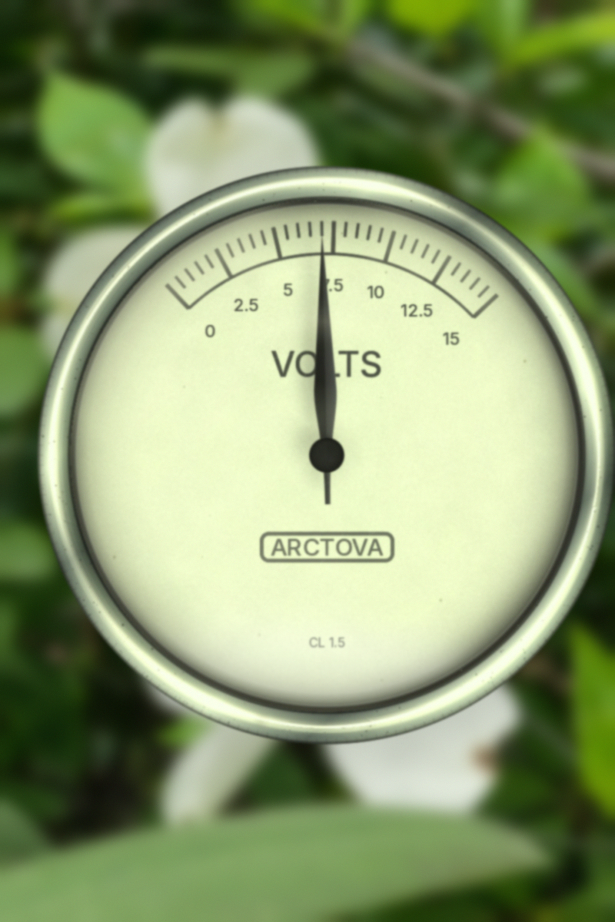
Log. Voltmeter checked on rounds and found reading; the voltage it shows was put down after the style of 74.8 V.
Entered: 7 V
